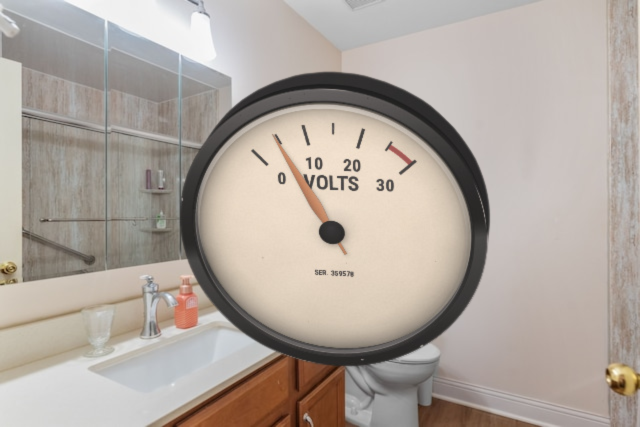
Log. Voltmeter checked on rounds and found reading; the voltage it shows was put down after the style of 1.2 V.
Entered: 5 V
